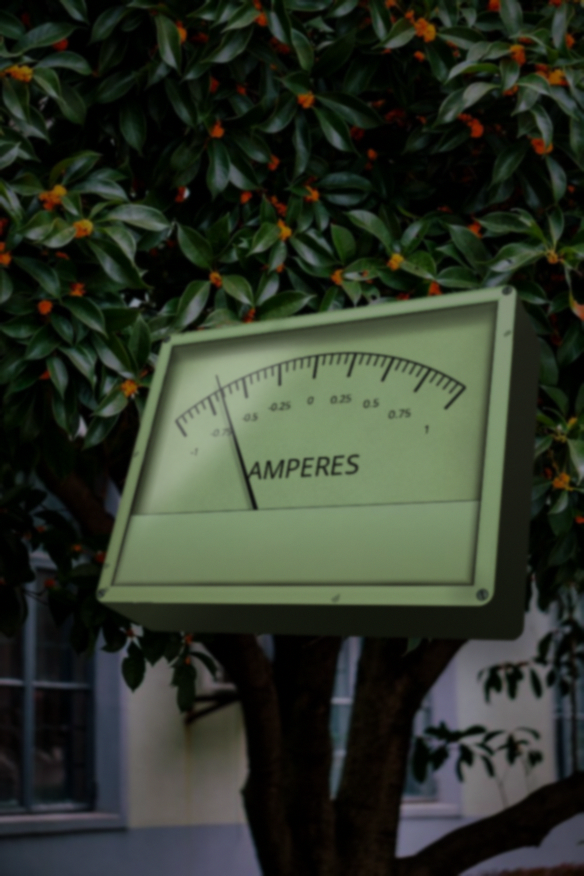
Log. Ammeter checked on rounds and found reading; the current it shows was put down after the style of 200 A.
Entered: -0.65 A
